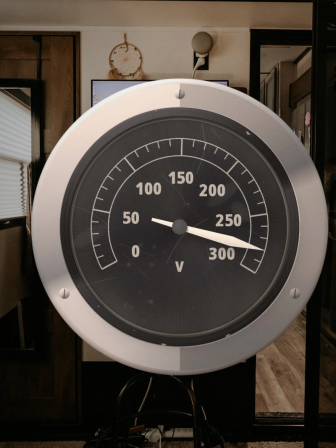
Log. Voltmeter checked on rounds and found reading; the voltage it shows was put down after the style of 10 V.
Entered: 280 V
